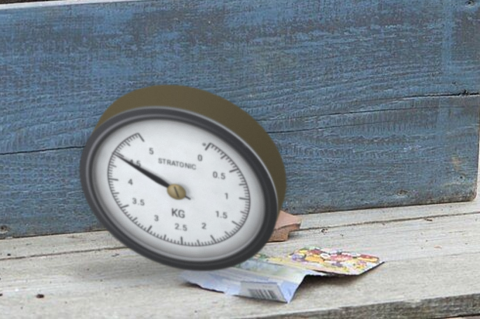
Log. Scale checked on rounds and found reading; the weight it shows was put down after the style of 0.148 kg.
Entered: 4.5 kg
